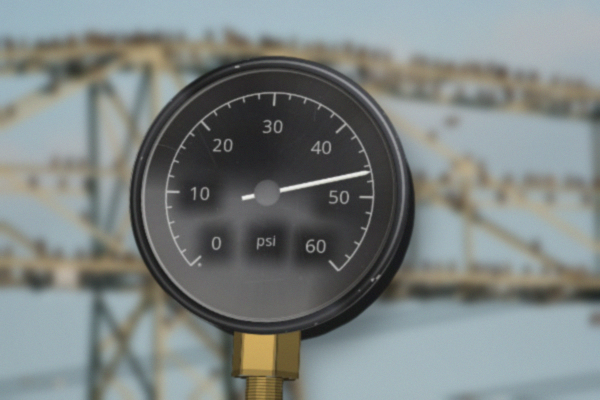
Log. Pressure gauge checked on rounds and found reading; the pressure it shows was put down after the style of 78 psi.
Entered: 47 psi
